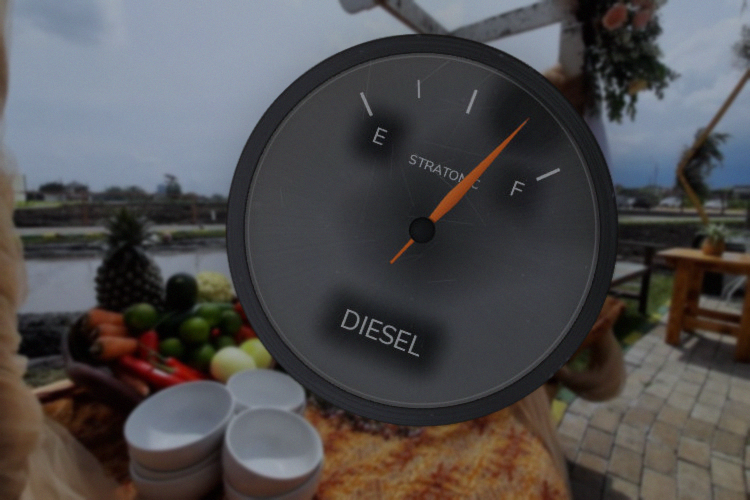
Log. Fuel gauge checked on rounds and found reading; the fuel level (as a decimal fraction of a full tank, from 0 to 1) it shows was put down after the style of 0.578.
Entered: 0.75
